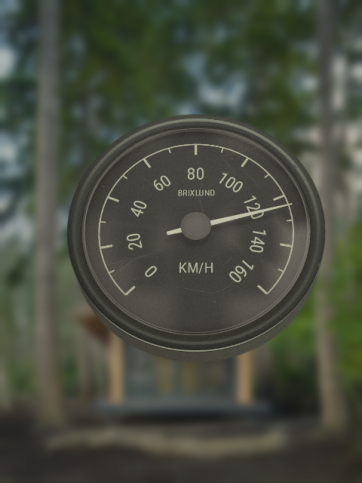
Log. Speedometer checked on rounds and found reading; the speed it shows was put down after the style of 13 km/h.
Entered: 125 km/h
